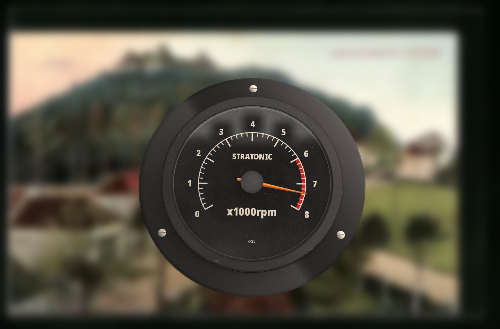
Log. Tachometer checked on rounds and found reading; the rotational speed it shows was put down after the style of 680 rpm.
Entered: 7400 rpm
